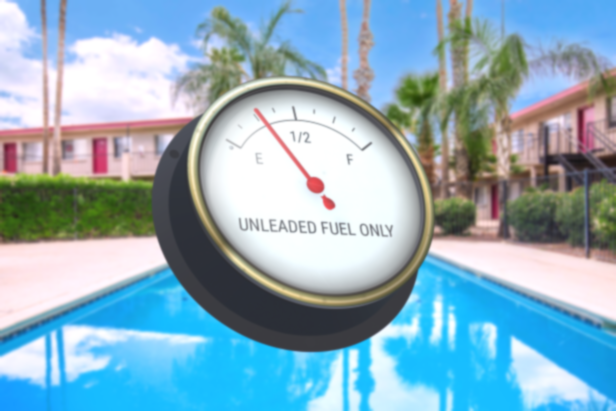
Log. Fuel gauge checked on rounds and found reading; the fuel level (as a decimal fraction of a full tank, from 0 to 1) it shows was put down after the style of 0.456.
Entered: 0.25
